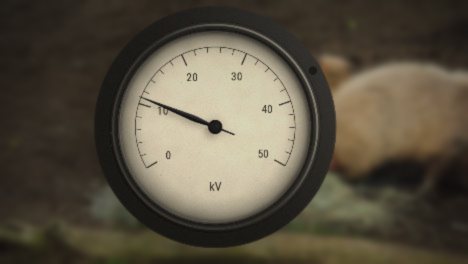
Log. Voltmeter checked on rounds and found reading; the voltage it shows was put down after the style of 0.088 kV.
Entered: 11 kV
